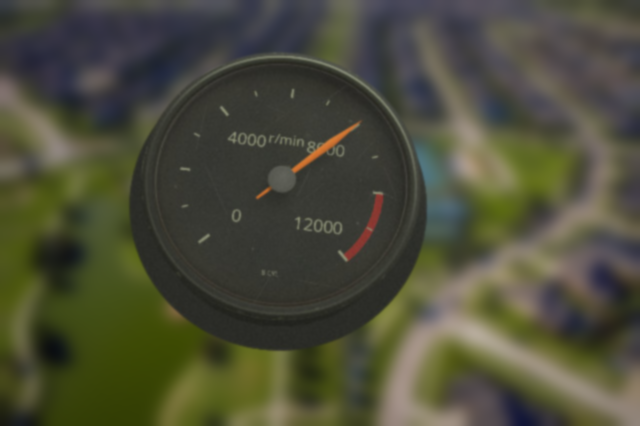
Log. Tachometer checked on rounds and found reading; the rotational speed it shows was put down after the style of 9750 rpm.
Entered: 8000 rpm
